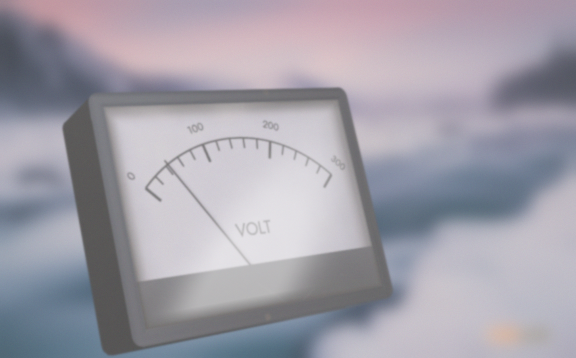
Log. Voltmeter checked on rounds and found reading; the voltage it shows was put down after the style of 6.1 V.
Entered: 40 V
